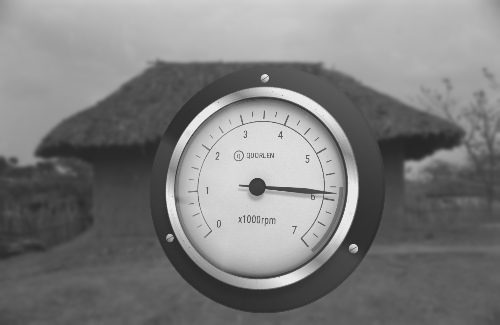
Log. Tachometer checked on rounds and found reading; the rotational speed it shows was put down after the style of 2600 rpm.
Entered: 5875 rpm
